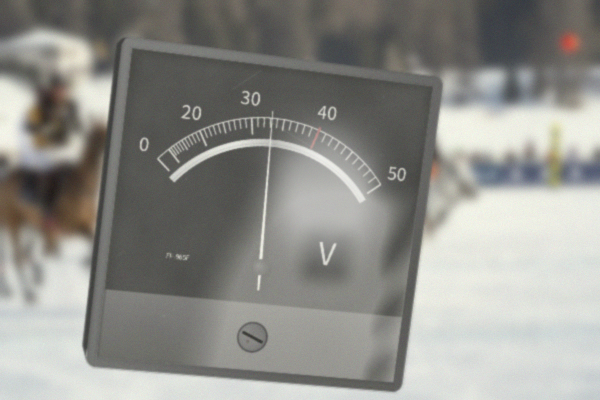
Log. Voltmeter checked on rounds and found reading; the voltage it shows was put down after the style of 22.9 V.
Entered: 33 V
